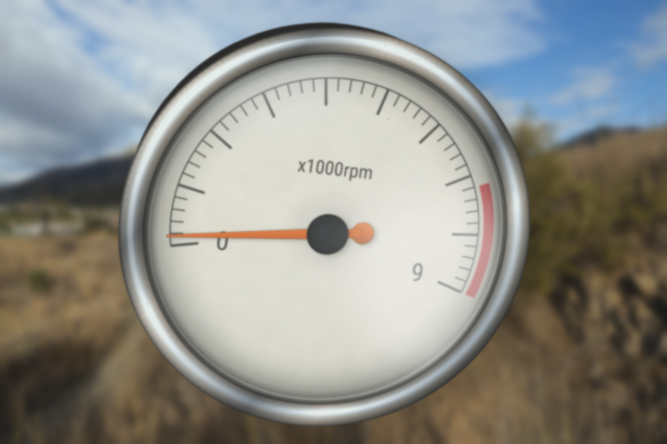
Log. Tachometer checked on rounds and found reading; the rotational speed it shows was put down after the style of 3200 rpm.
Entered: 200 rpm
